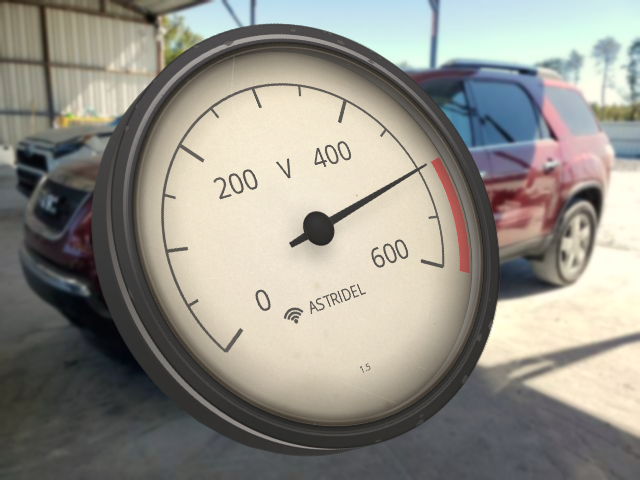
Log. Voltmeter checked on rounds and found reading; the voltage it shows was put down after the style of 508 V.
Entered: 500 V
